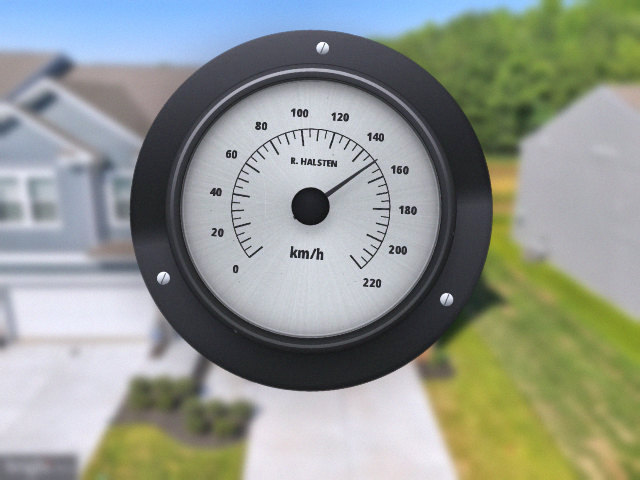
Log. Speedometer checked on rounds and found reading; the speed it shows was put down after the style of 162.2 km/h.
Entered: 150 km/h
